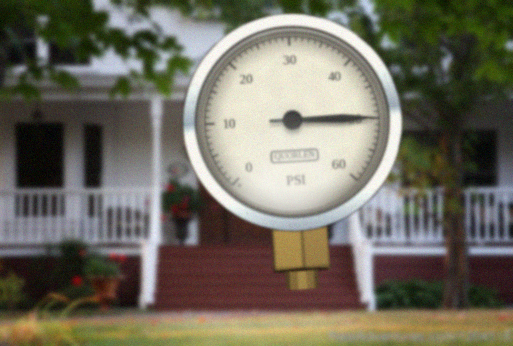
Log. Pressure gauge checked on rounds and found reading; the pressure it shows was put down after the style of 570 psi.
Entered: 50 psi
